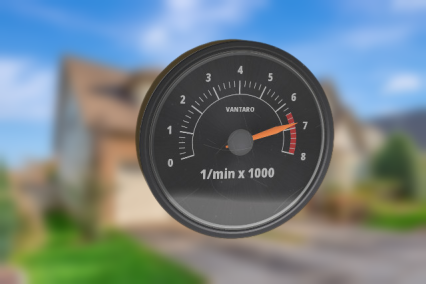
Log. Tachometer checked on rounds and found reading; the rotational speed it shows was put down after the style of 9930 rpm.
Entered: 6800 rpm
